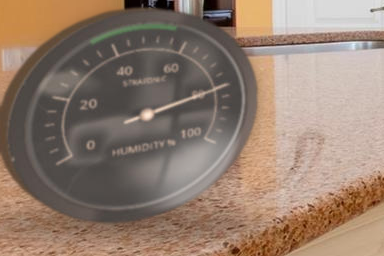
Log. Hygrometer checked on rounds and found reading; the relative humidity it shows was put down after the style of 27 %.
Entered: 80 %
